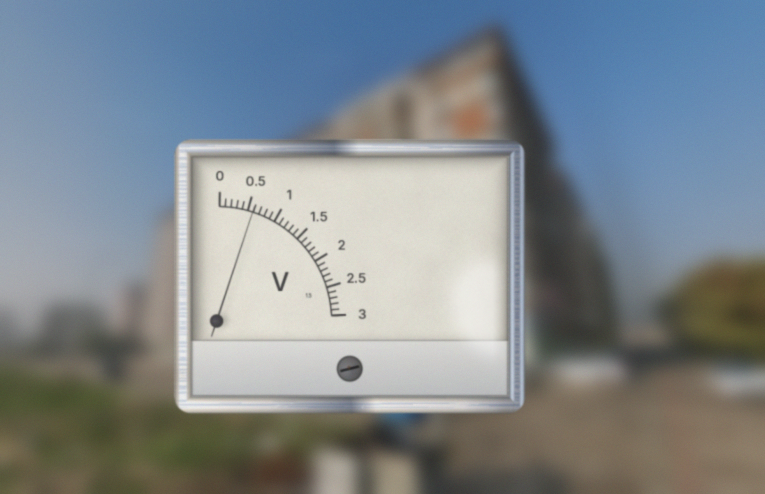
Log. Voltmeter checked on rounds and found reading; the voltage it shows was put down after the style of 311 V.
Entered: 0.6 V
